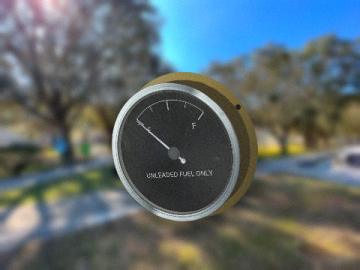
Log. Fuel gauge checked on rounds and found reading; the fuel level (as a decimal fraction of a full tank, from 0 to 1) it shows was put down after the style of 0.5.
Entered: 0
